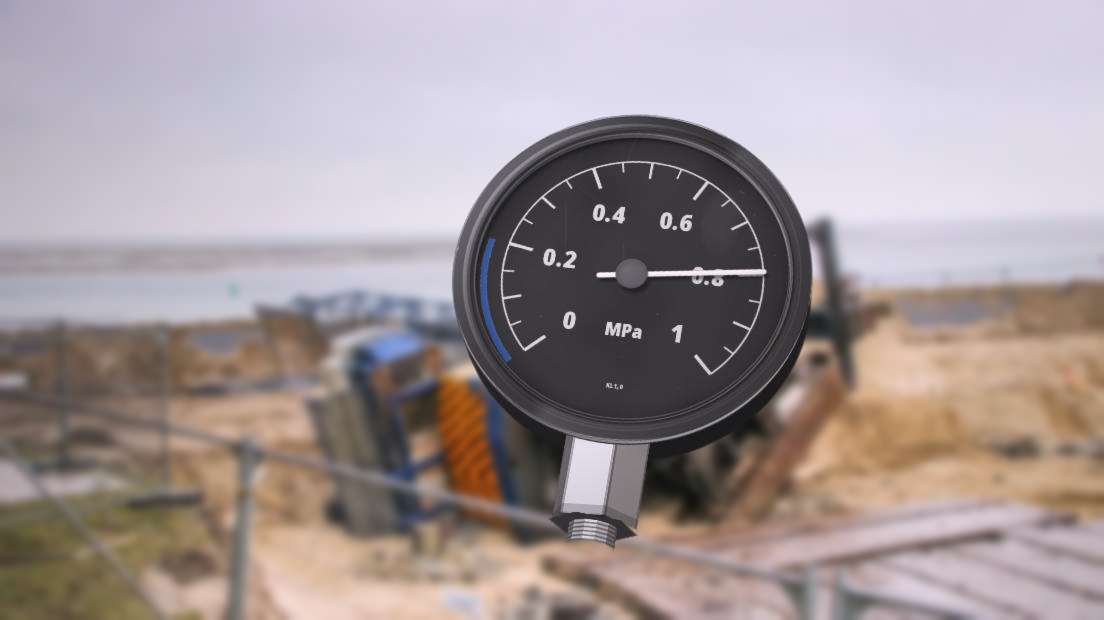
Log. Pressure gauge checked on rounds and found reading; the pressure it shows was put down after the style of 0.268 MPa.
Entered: 0.8 MPa
